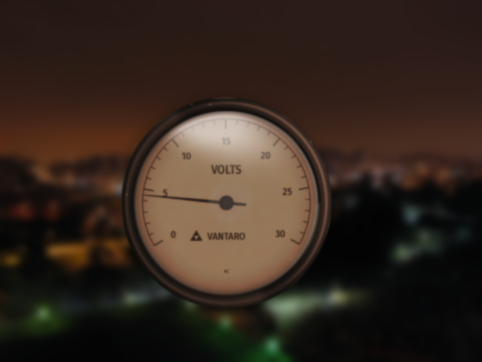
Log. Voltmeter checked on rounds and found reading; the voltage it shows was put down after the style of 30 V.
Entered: 4.5 V
